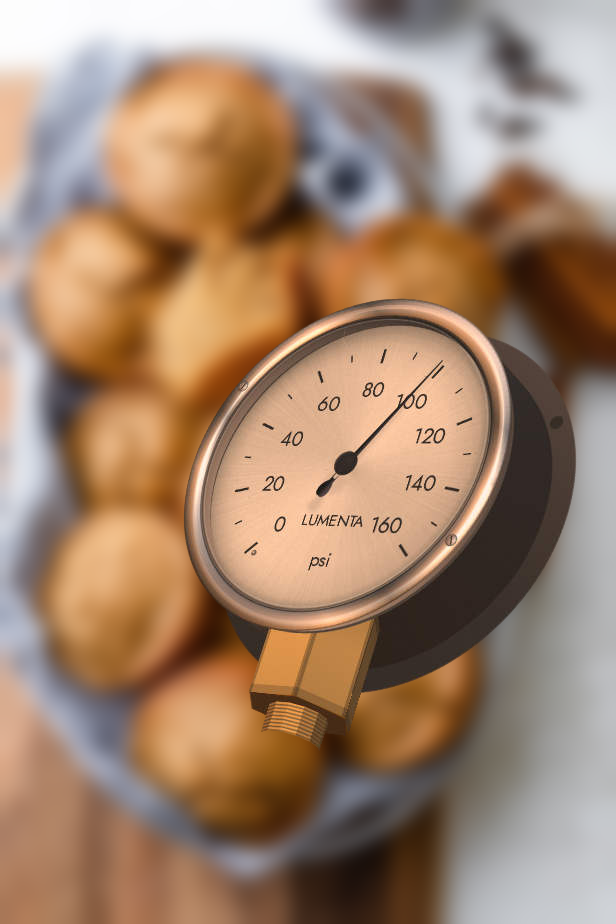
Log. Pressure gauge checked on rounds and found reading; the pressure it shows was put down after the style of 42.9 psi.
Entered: 100 psi
